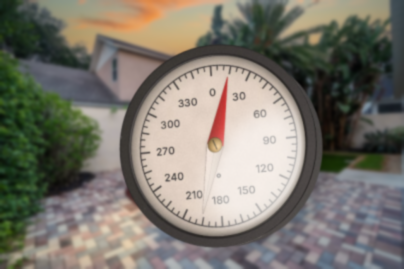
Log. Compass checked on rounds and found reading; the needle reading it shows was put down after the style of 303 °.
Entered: 15 °
